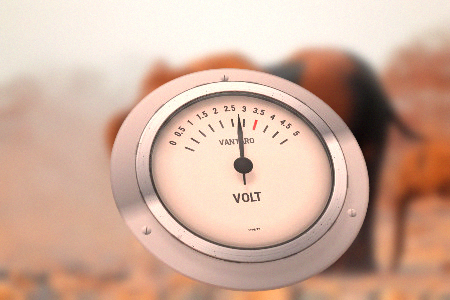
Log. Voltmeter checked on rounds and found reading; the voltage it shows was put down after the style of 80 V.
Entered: 2.75 V
